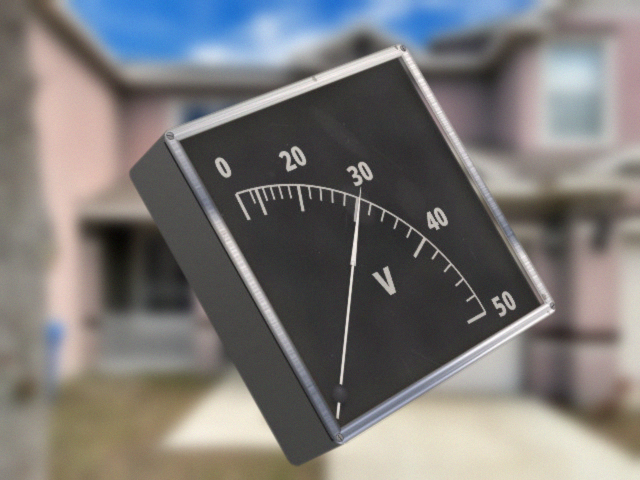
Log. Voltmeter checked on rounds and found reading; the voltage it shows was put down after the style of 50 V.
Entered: 30 V
